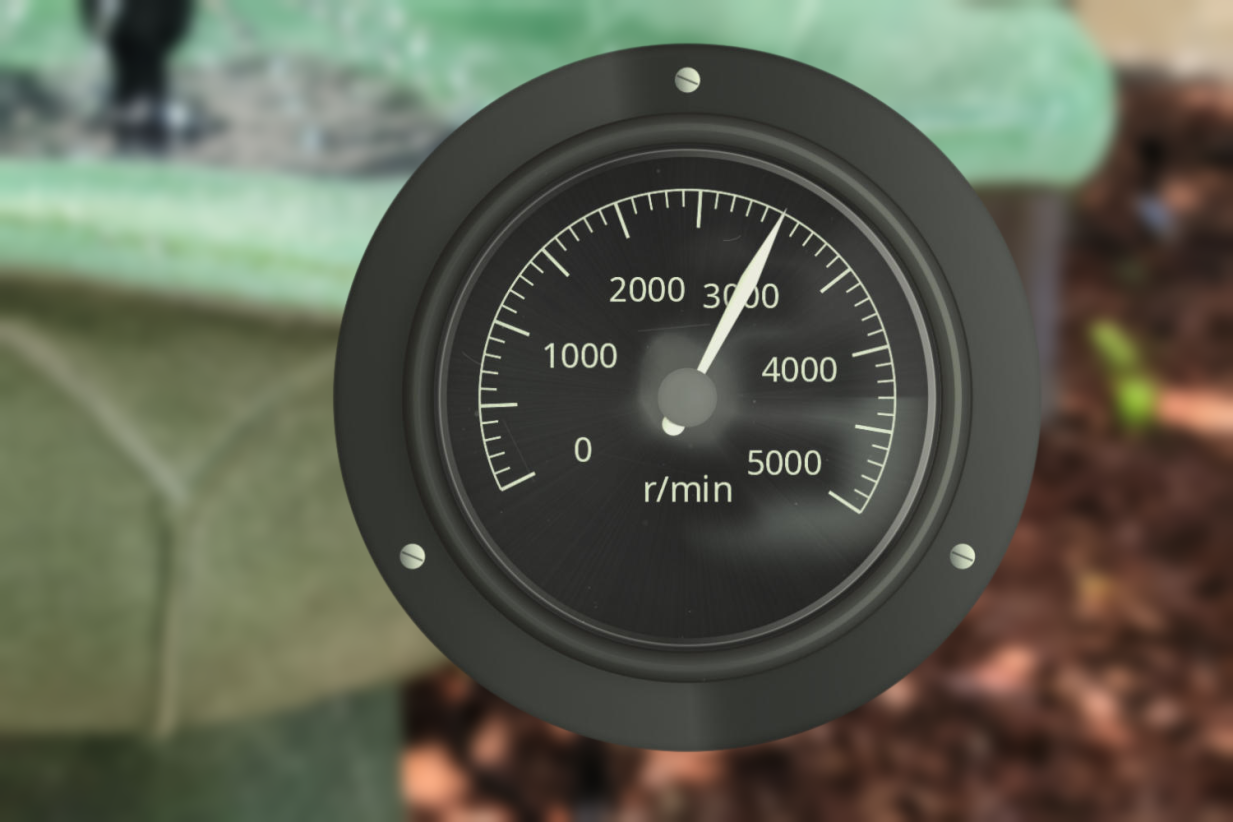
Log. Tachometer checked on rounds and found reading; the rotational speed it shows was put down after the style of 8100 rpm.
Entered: 3000 rpm
